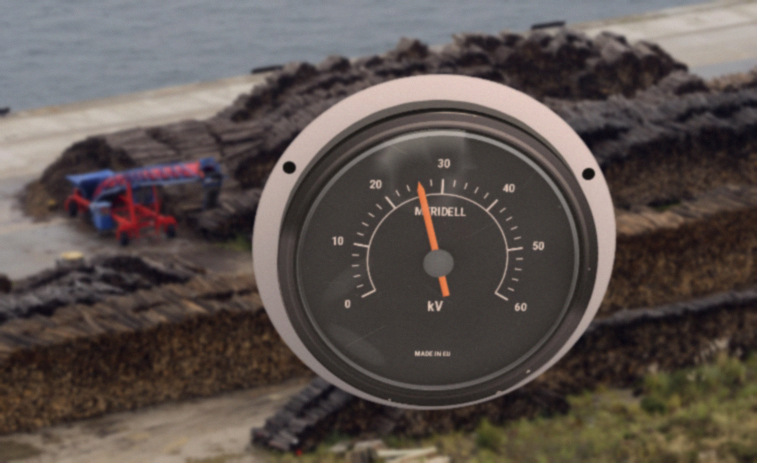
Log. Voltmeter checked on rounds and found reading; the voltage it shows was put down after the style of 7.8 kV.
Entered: 26 kV
